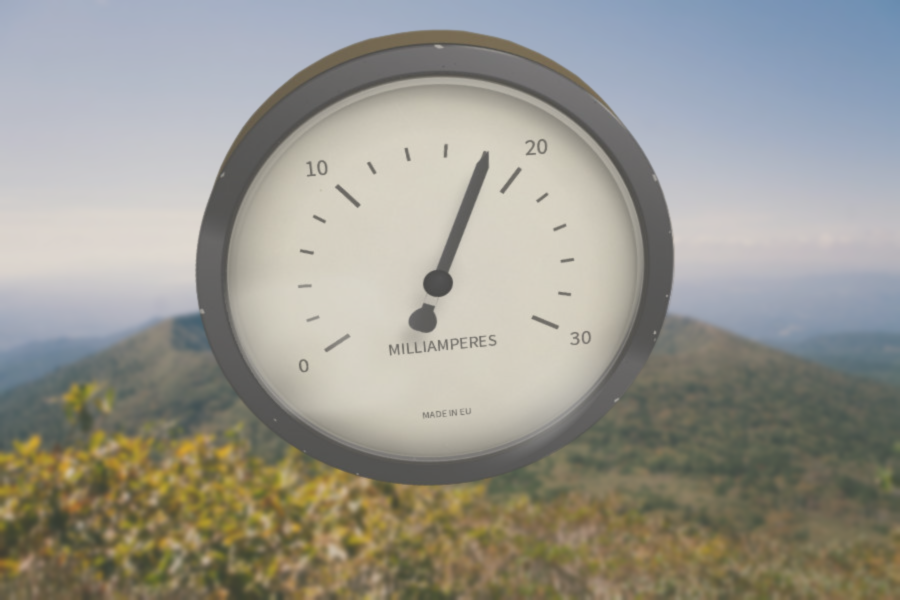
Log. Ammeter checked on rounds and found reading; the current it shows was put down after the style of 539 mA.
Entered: 18 mA
